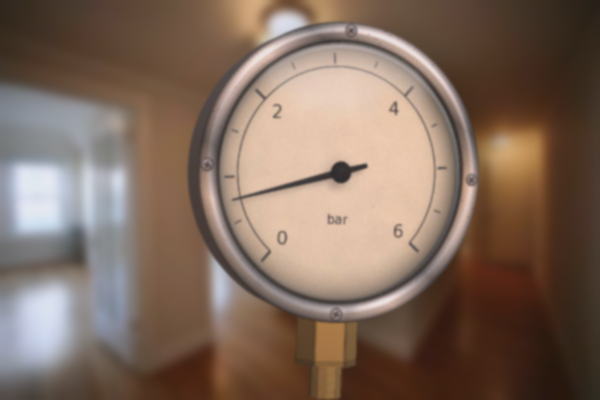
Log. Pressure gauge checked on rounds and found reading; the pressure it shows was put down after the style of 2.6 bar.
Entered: 0.75 bar
